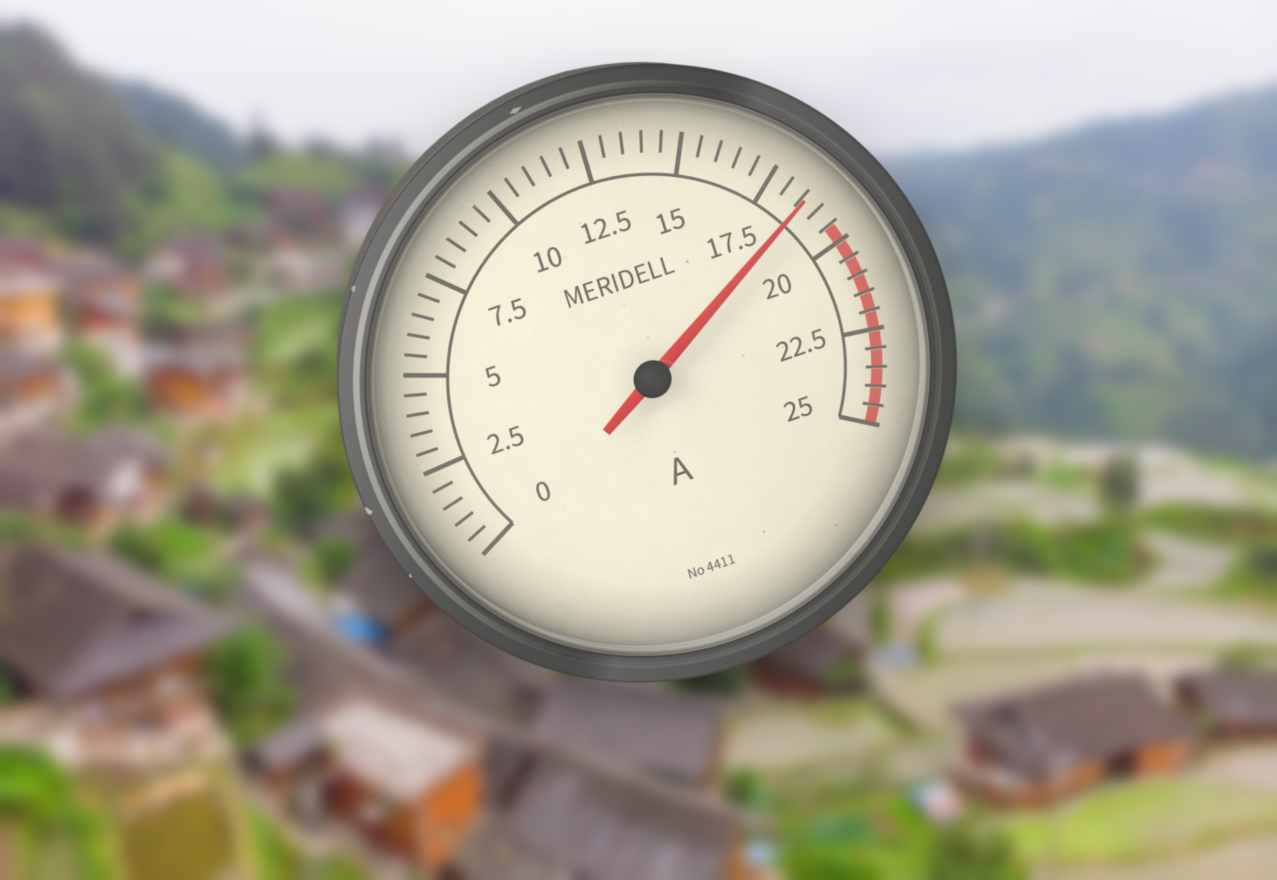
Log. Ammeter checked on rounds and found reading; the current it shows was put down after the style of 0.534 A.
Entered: 18.5 A
